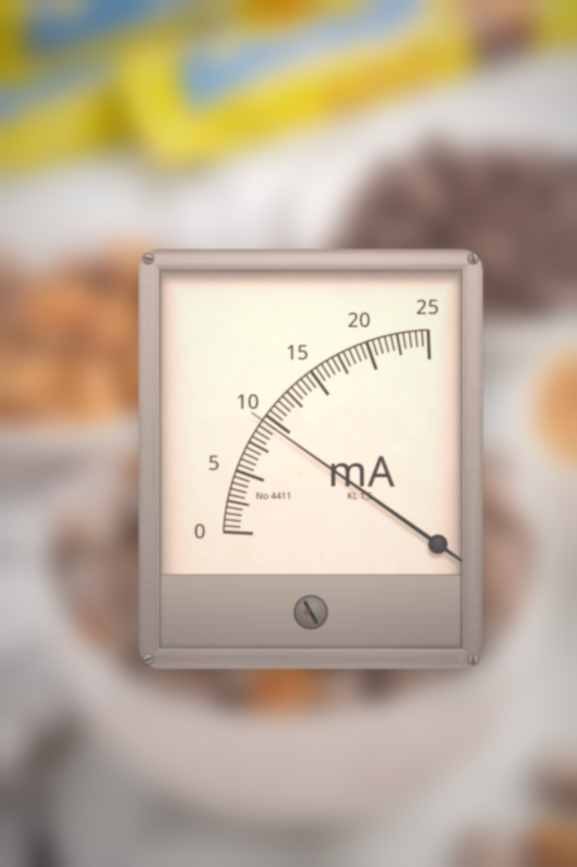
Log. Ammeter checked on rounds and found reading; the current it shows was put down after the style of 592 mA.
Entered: 9.5 mA
